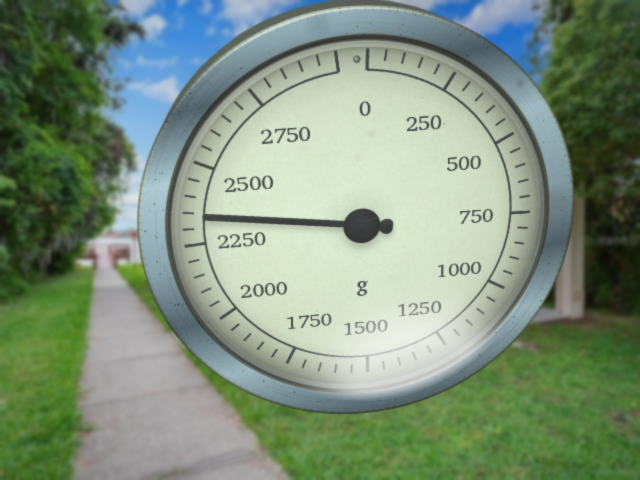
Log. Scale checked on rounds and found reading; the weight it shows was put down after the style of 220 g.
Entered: 2350 g
